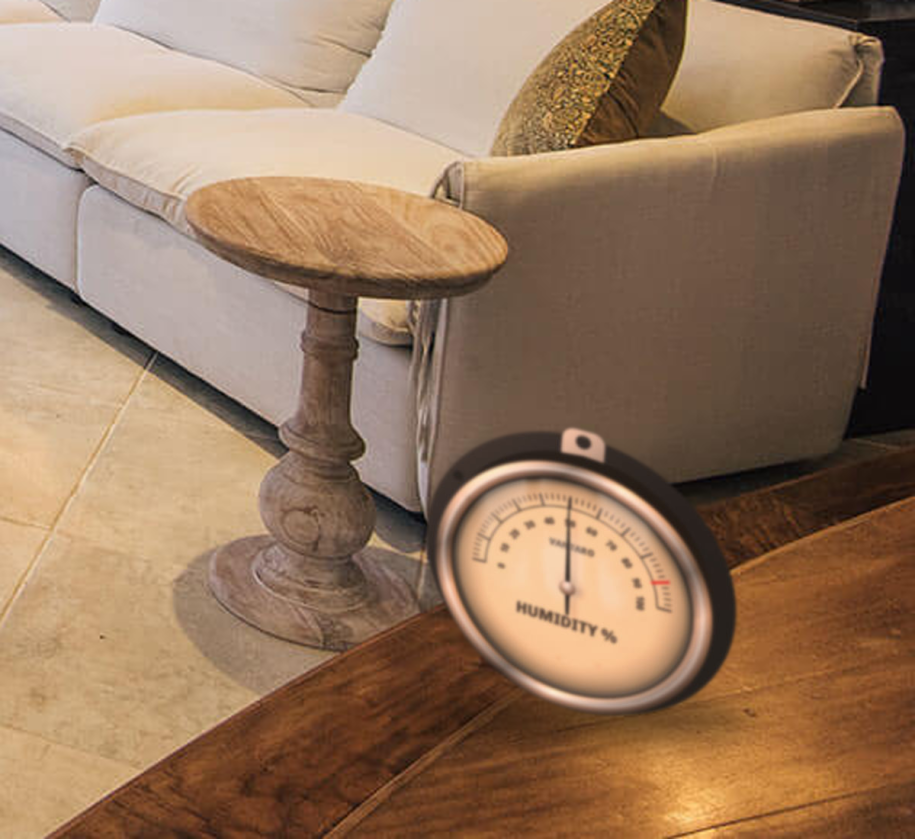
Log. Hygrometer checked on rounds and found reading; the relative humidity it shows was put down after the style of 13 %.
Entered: 50 %
